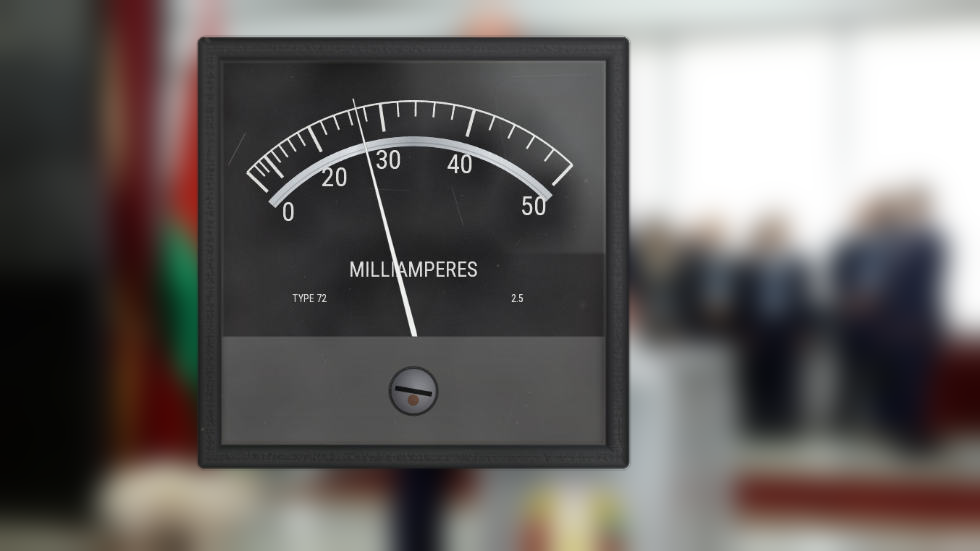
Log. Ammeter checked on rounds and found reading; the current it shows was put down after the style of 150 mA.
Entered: 27 mA
